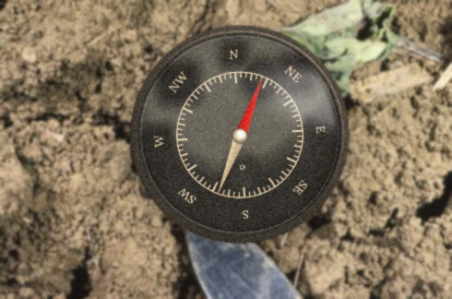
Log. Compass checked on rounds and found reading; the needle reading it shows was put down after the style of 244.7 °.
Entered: 25 °
